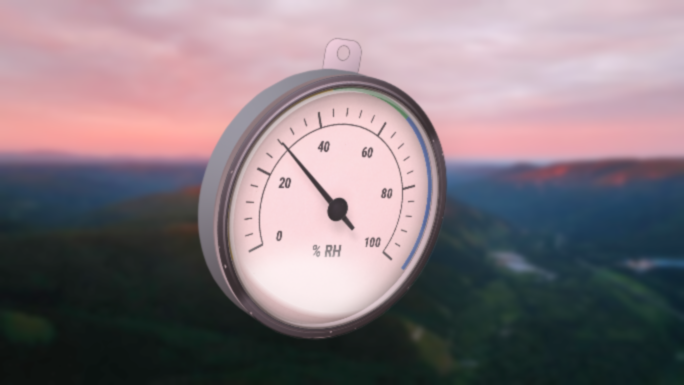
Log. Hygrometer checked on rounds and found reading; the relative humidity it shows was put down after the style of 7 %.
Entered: 28 %
